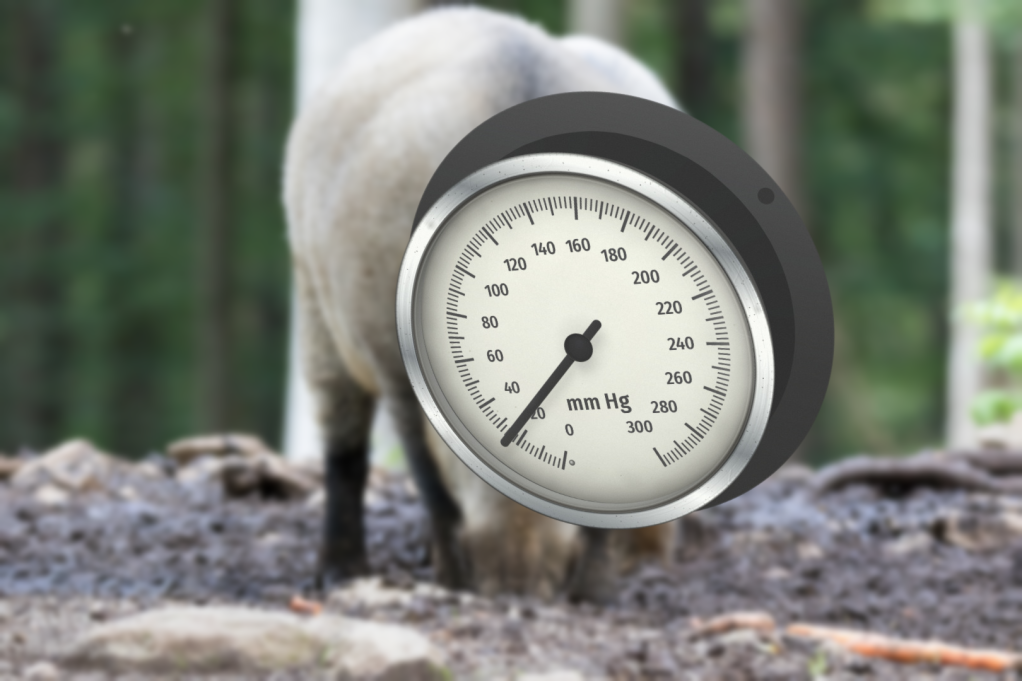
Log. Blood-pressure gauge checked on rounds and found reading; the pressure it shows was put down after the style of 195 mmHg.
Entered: 24 mmHg
